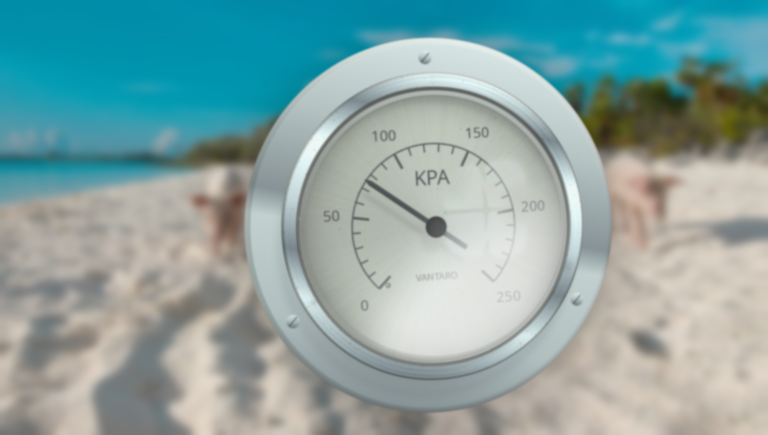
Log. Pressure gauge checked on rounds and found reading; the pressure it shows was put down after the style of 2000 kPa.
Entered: 75 kPa
